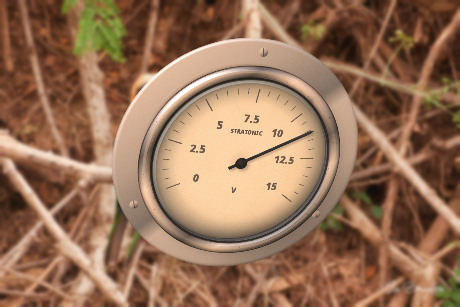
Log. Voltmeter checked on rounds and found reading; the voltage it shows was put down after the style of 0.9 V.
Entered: 11 V
